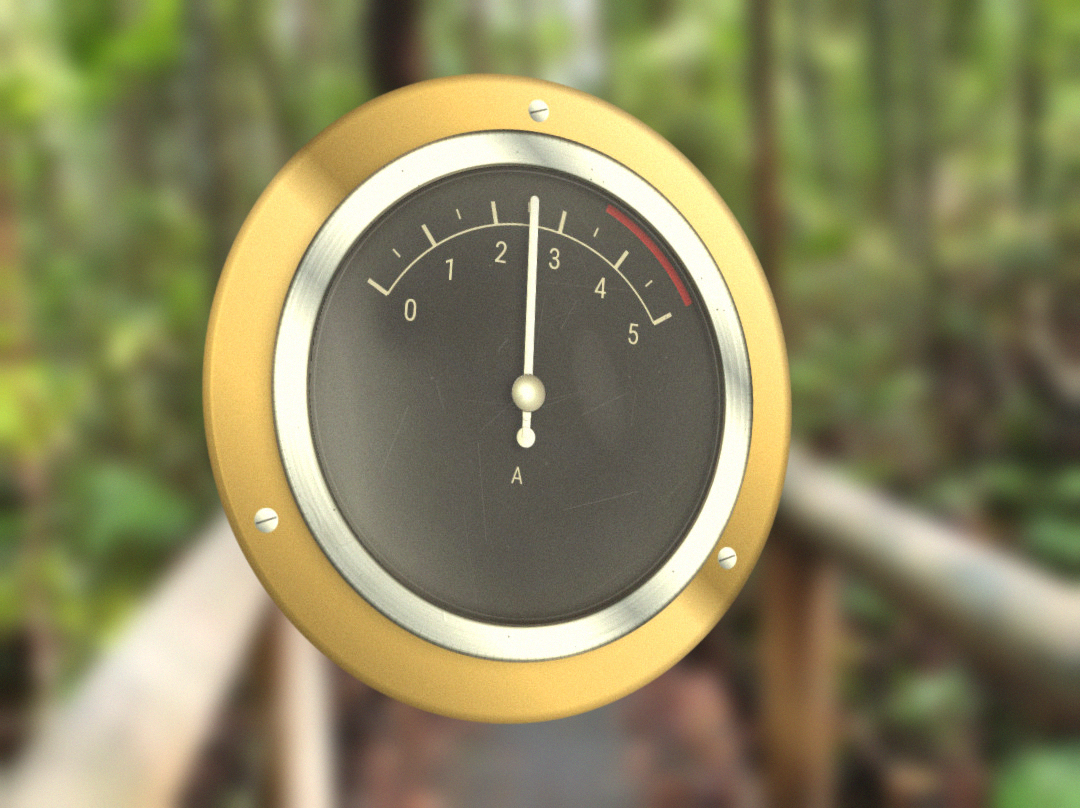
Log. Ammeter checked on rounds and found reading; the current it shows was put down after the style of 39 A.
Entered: 2.5 A
